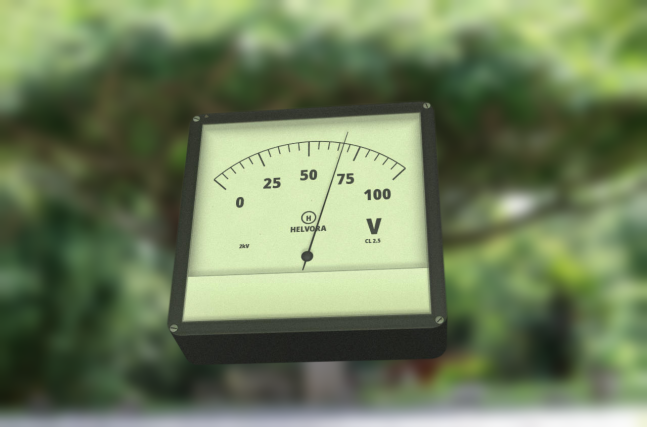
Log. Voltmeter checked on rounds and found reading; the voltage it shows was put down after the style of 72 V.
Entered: 67.5 V
